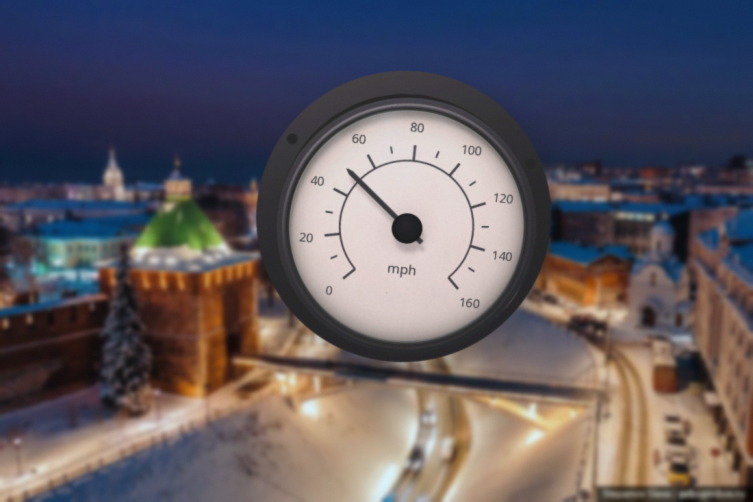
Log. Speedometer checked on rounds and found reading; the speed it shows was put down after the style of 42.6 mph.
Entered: 50 mph
